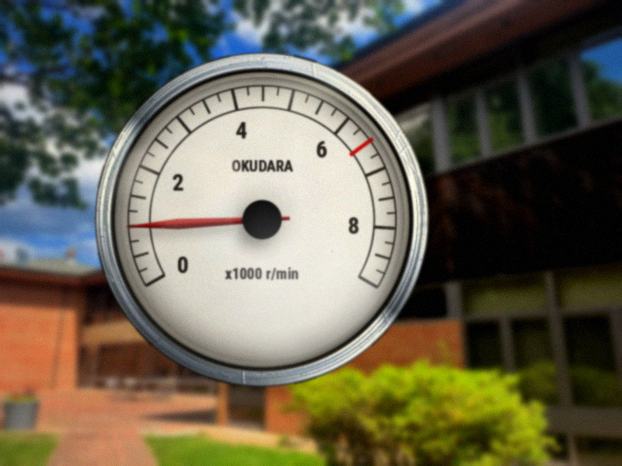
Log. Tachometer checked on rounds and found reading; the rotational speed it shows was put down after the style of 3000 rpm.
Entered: 1000 rpm
